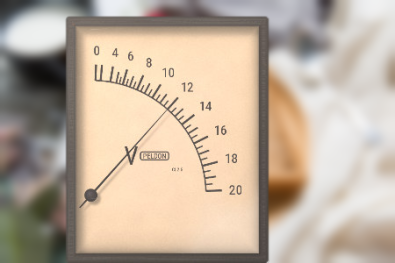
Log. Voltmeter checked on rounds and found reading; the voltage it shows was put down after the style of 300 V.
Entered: 12 V
